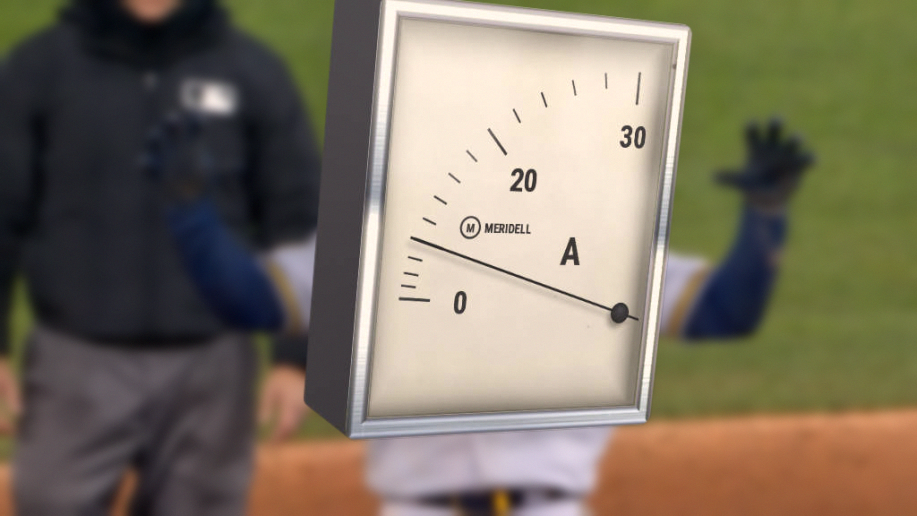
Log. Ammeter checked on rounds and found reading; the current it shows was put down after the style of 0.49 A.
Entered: 10 A
